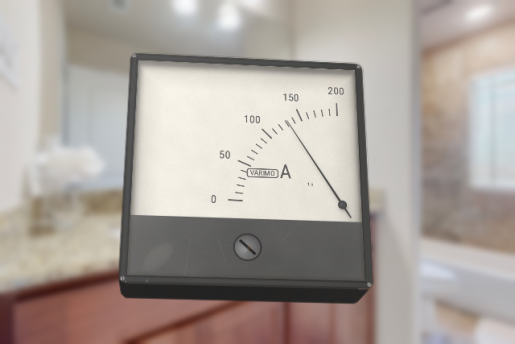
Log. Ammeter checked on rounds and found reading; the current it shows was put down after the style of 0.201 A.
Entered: 130 A
